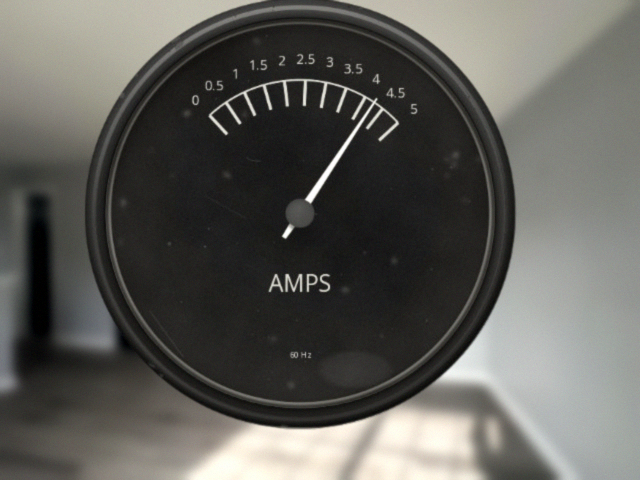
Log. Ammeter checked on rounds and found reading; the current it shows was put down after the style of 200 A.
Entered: 4.25 A
